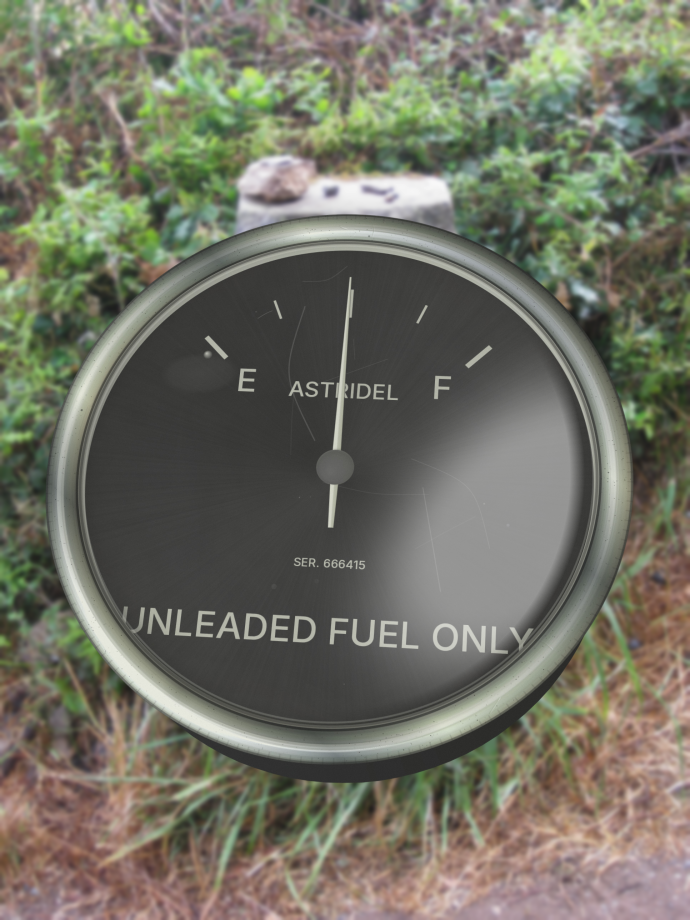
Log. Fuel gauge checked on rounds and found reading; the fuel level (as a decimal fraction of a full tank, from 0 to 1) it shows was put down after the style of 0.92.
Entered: 0.5
